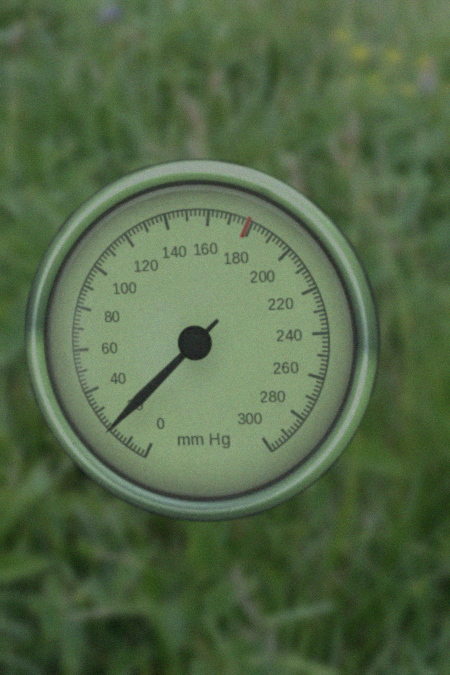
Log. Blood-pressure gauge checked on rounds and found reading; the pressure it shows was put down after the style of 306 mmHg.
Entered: 20 mmHg
